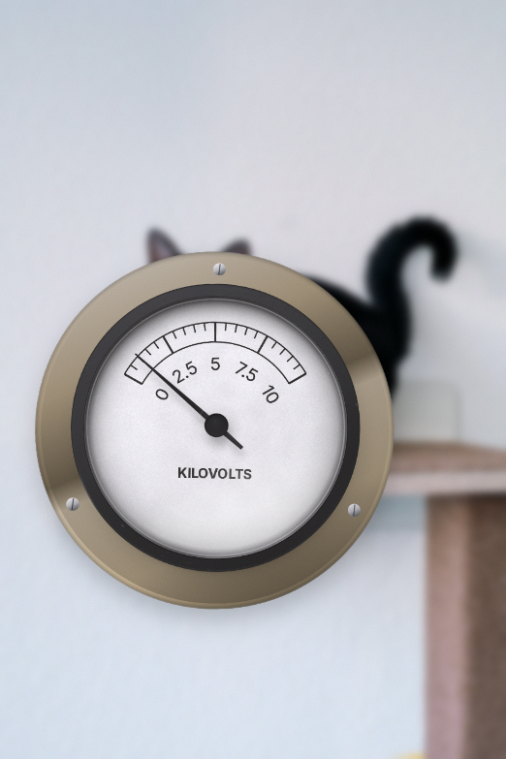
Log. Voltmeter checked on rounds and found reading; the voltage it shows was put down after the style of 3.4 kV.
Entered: 1 kV
